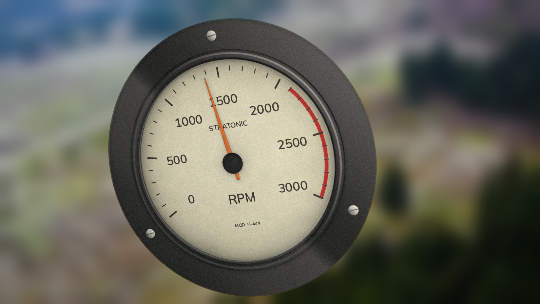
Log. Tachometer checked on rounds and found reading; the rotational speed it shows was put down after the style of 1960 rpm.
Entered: 1400 rpm
